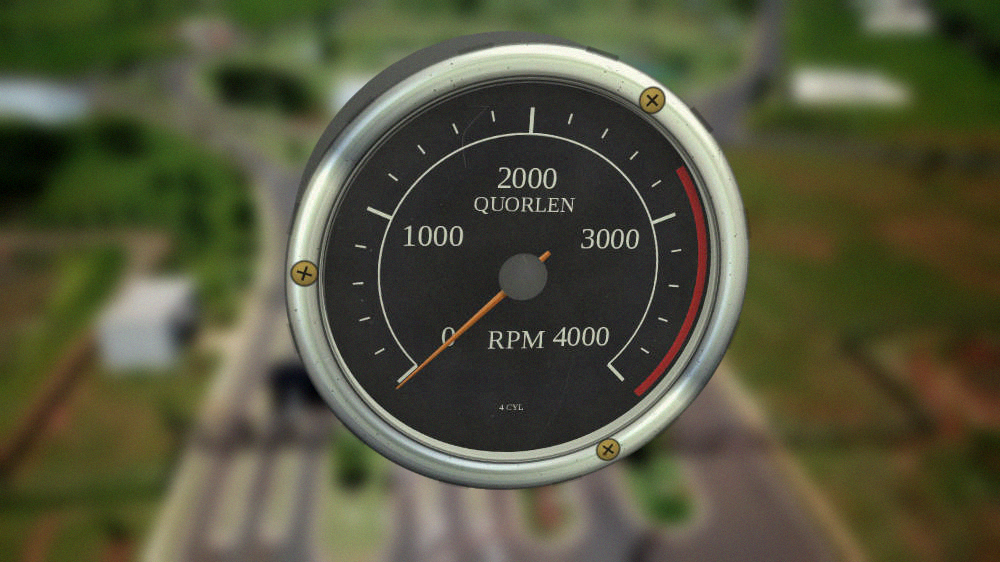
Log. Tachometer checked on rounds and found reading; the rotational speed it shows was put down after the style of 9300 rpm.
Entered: 0 rpm
